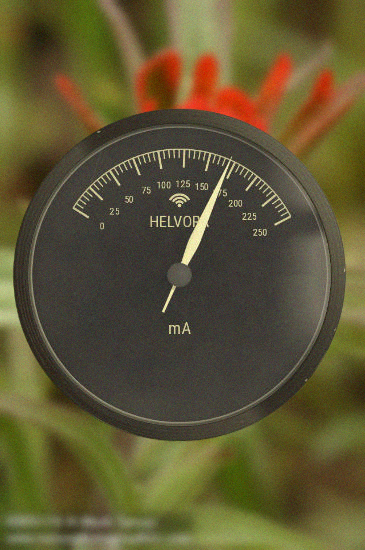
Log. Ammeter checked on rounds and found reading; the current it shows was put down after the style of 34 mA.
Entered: 170 mA
